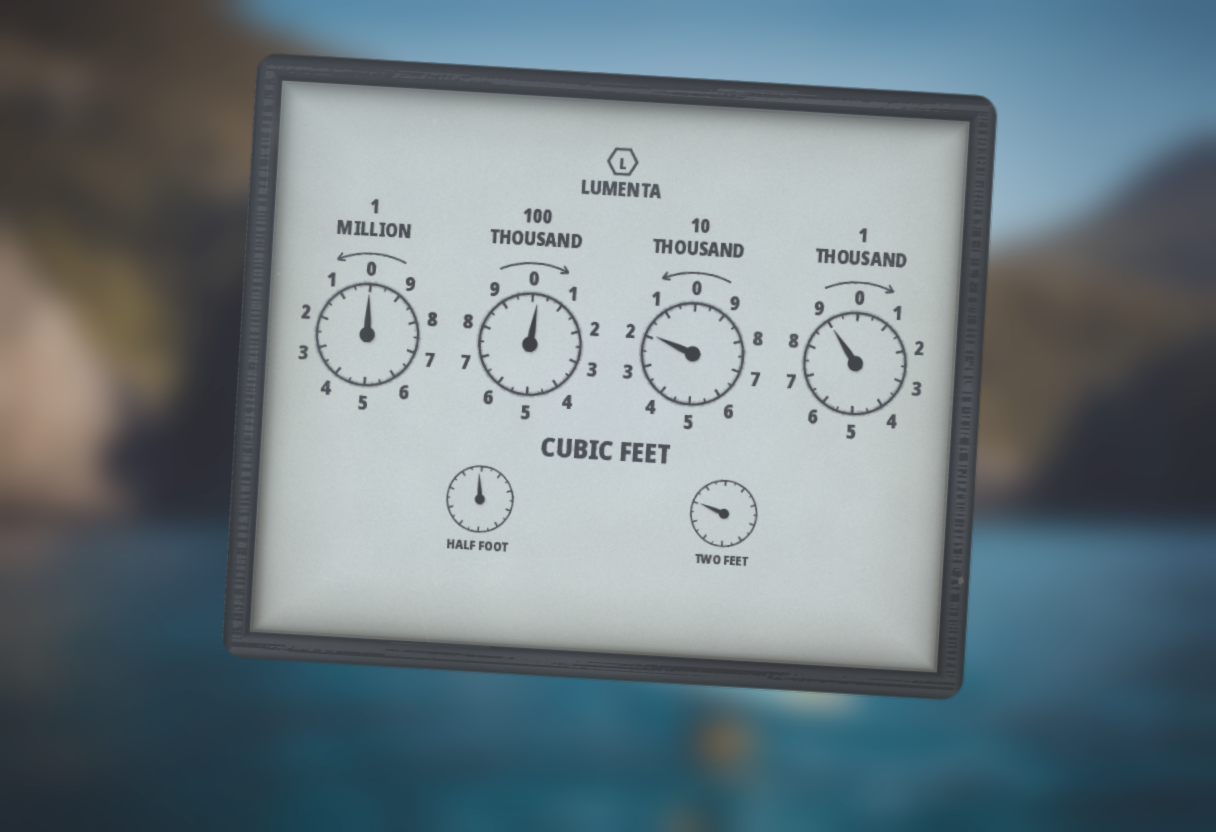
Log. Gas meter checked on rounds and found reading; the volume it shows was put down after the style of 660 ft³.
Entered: 1900 ft³
